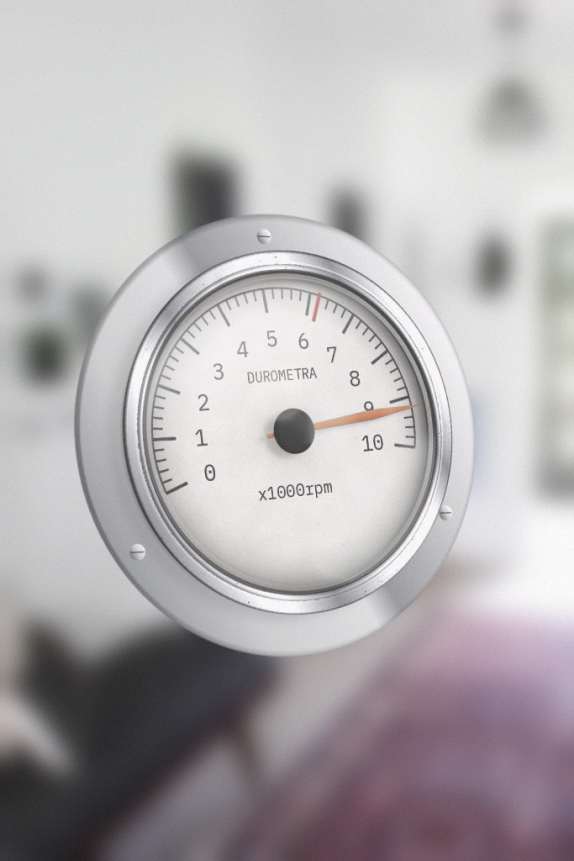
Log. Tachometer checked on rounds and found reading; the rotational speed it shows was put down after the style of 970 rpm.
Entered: 9200 rpm
